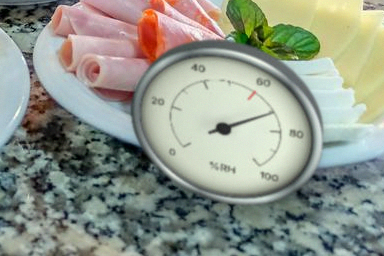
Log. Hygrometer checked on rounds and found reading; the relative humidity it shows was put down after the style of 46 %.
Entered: 70 %
